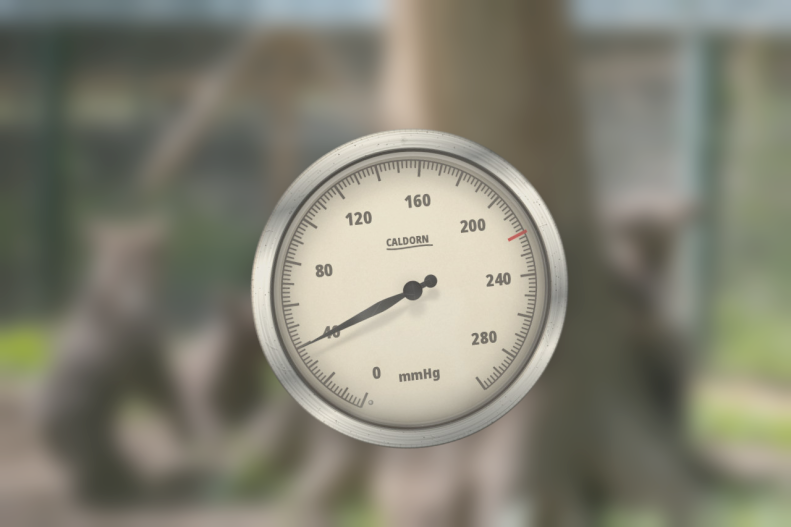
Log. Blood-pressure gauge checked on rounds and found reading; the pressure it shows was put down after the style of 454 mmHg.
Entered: 40 mmHg
